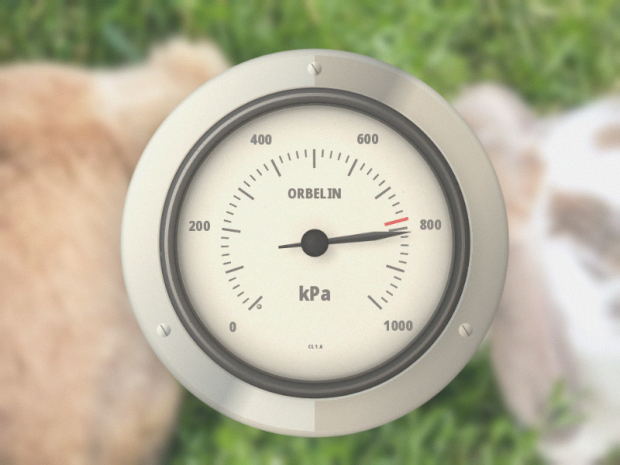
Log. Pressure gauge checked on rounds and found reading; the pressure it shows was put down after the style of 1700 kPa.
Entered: 810 kPa
